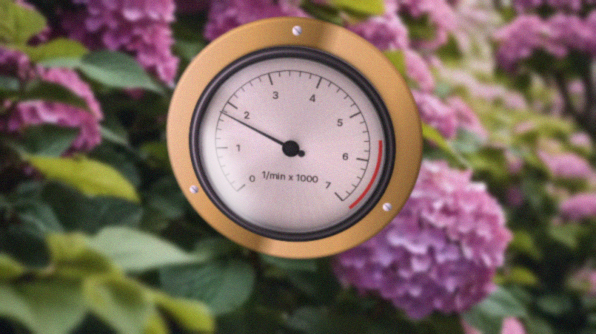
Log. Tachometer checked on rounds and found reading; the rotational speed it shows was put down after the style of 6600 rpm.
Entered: 1800 rpm
